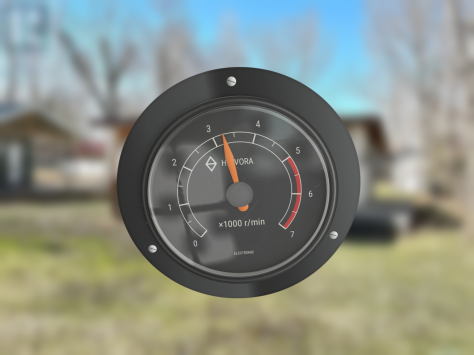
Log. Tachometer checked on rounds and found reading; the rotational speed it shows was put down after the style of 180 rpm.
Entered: 3250 rpm
